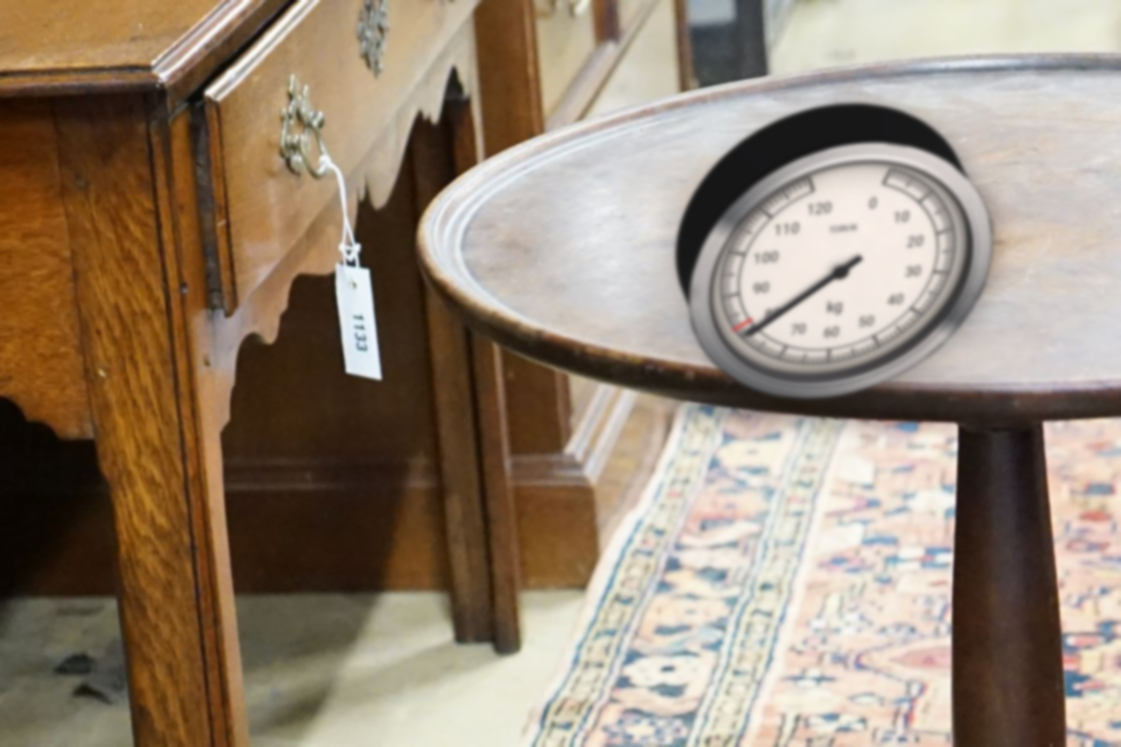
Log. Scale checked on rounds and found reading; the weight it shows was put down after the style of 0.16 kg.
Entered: 80 kg
